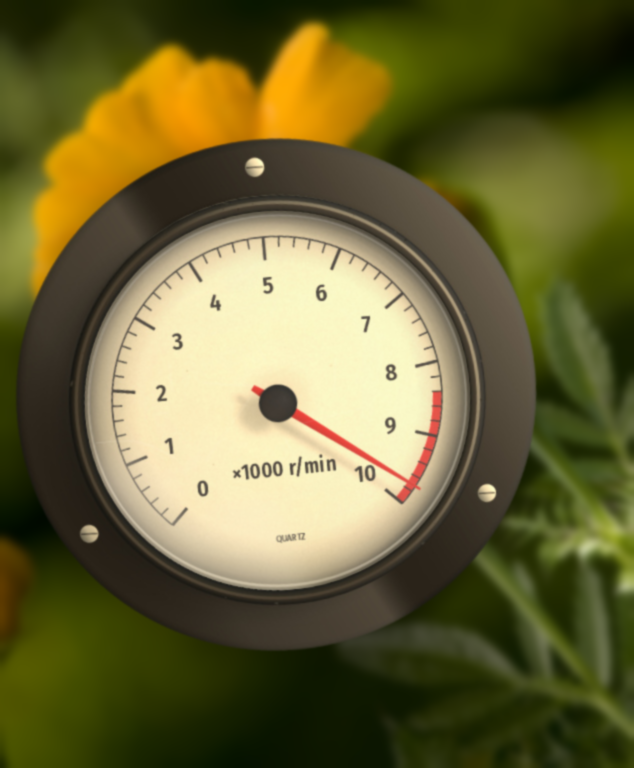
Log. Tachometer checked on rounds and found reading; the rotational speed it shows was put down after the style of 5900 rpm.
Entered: 9700 rpm
